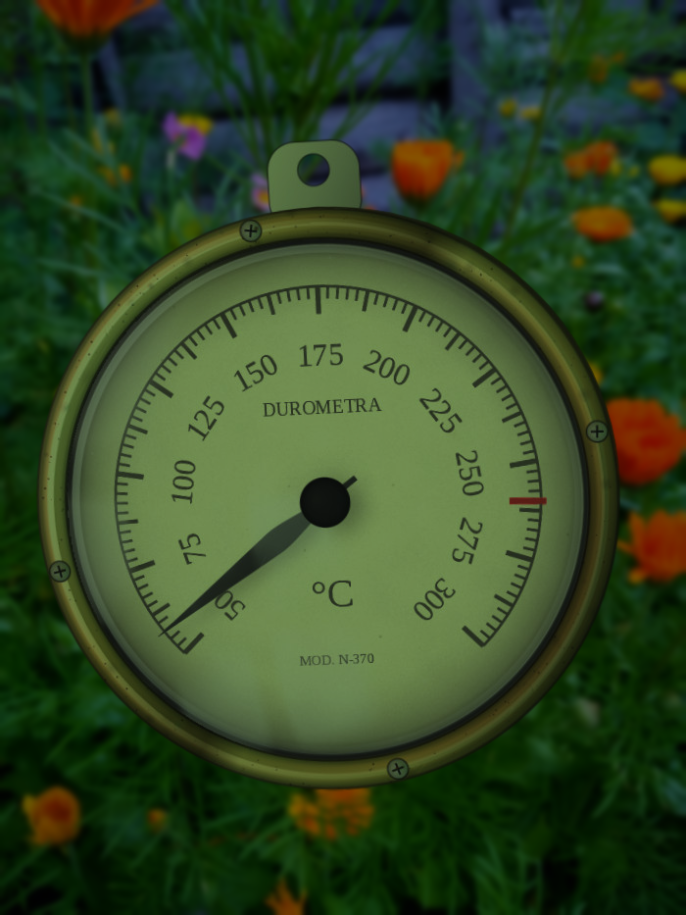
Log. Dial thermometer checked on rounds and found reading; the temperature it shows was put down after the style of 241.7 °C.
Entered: 57.5 °C
